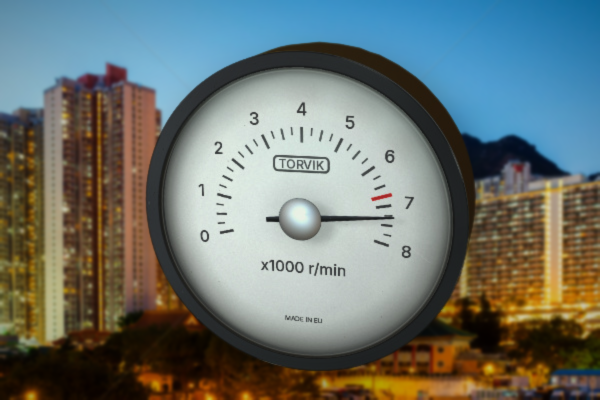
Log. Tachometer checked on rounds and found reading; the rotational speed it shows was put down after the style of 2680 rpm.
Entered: 7250 rpm
